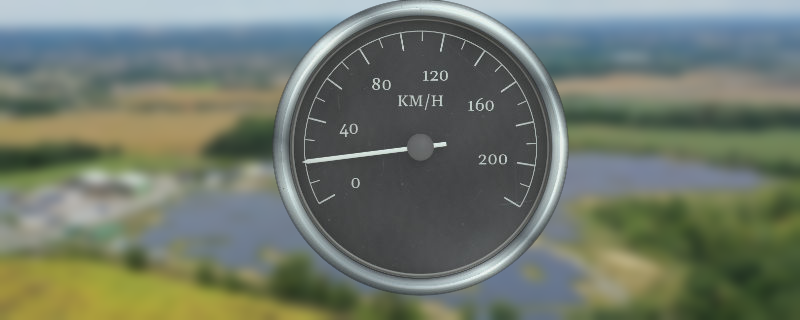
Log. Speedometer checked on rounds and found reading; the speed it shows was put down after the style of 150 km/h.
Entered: 20 km/h
